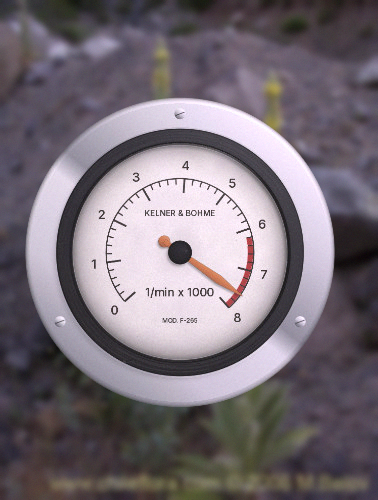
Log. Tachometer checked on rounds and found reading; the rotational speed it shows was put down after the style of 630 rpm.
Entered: 7600 rpm
